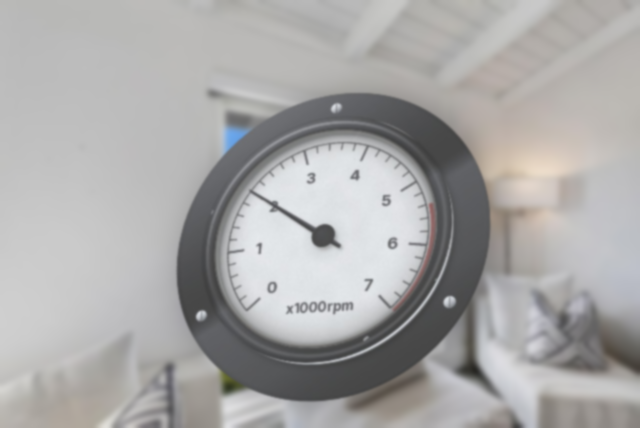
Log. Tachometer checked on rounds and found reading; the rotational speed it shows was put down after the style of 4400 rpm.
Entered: 2000 rpm
